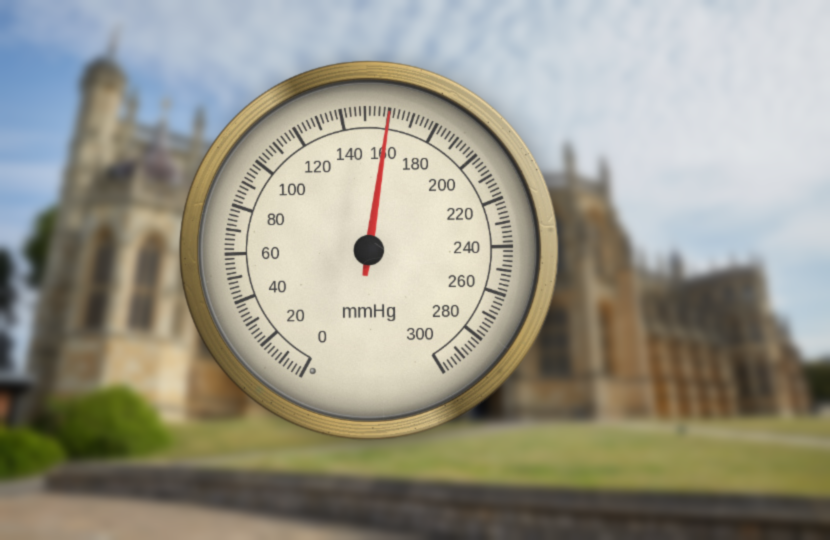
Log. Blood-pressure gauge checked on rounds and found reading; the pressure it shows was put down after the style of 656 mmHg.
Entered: 160 mmHg
